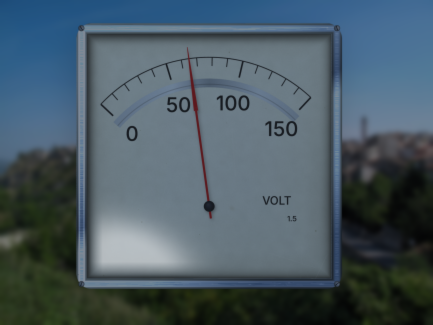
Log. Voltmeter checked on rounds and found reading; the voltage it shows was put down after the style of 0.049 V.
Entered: 65 V
